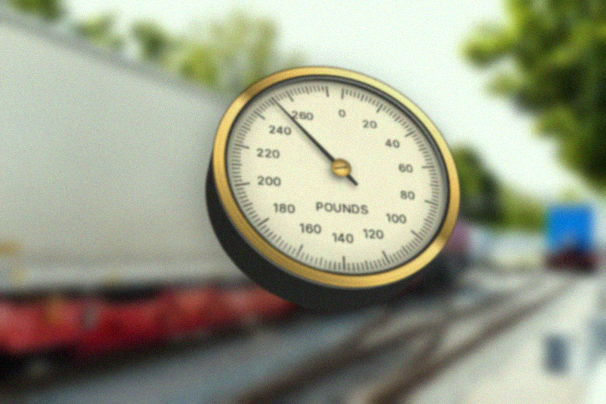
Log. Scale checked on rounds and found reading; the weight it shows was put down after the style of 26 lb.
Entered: 250 lb
